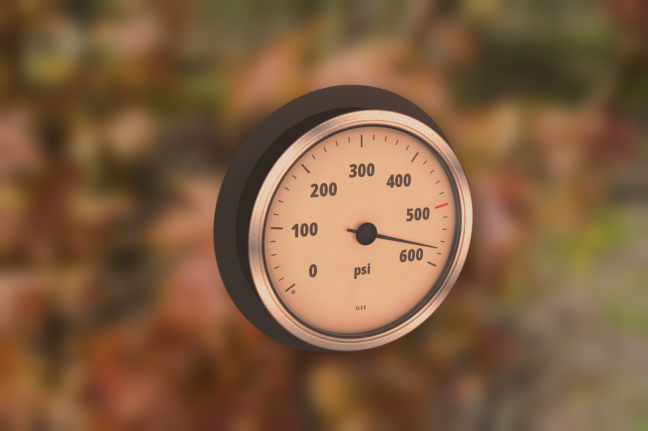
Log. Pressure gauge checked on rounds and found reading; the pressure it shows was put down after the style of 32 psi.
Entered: 570 psi
